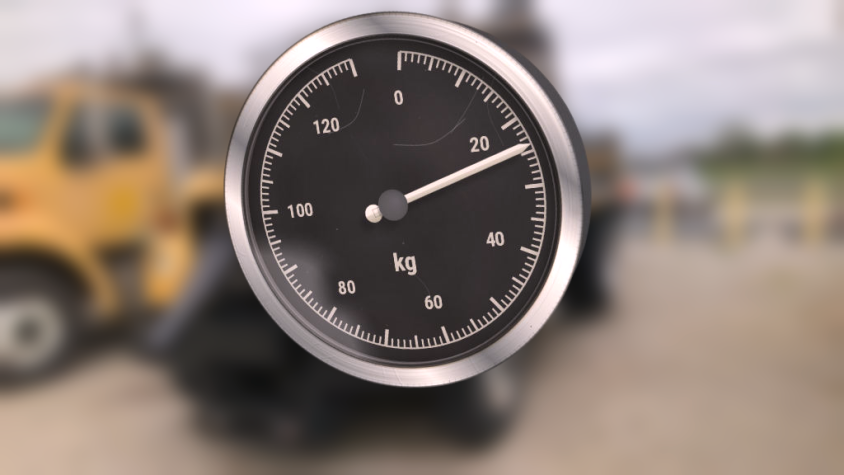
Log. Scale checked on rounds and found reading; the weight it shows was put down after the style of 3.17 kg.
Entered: 24 kg
